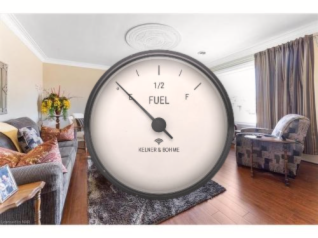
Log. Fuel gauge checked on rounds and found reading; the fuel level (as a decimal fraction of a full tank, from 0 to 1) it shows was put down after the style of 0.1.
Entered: 0
